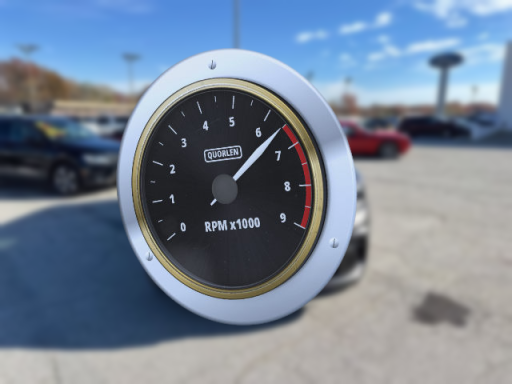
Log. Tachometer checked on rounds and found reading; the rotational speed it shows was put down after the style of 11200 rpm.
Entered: 6500 rpm
